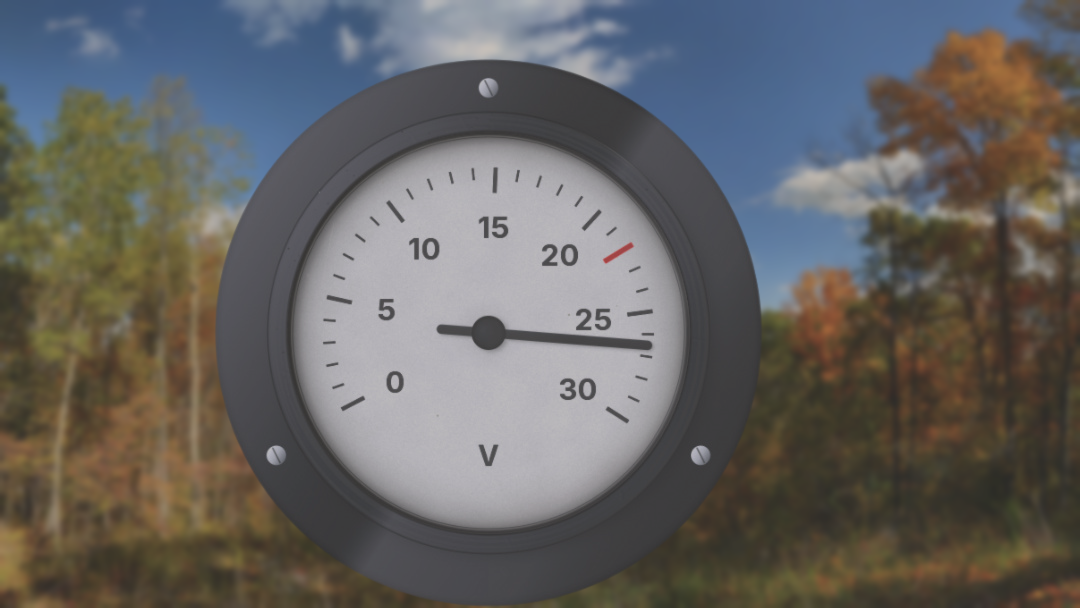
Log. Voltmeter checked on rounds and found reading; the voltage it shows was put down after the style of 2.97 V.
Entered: 26.5 V
